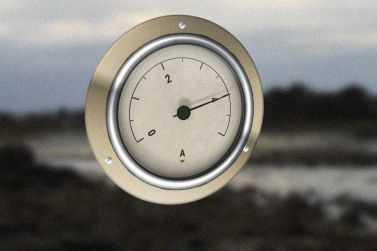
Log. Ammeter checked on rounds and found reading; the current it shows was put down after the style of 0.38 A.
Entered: 4 A
